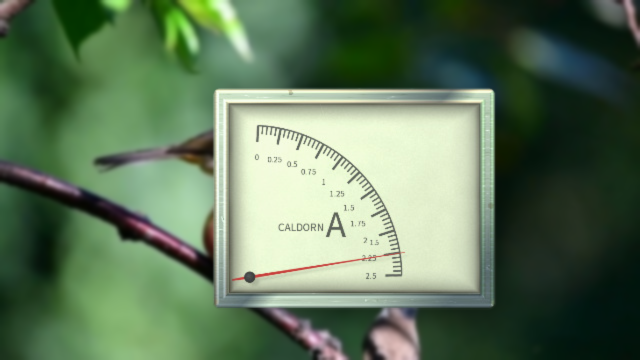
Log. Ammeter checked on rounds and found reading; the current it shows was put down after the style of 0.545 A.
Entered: 2.25 A
